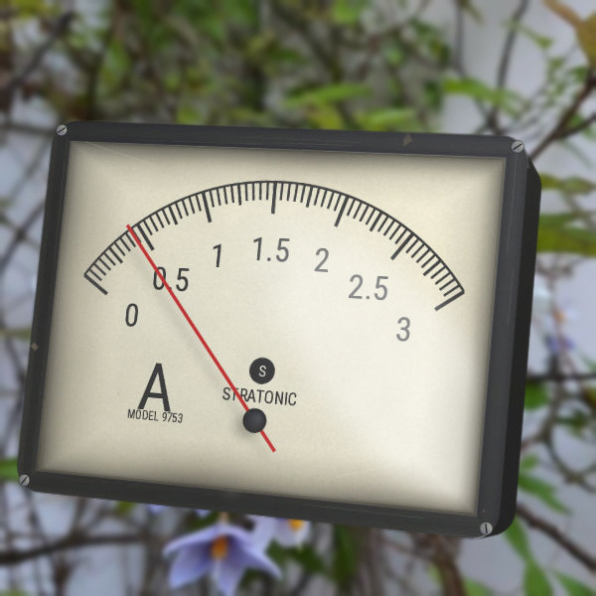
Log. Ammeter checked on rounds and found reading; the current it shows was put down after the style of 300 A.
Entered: 0.45 A
